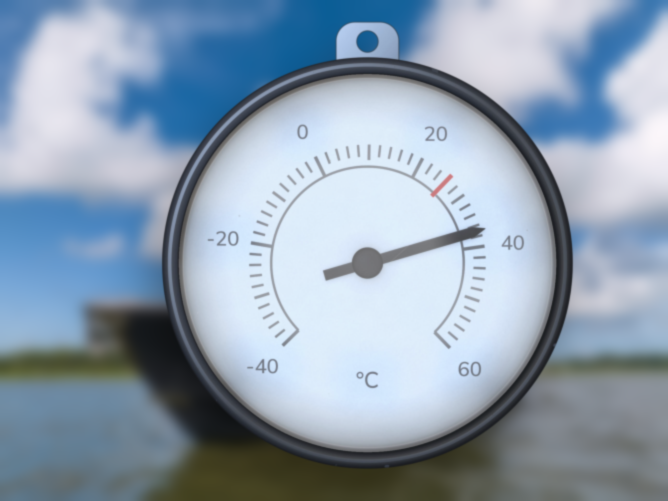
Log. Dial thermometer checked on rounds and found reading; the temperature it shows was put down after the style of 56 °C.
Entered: 37 °C
